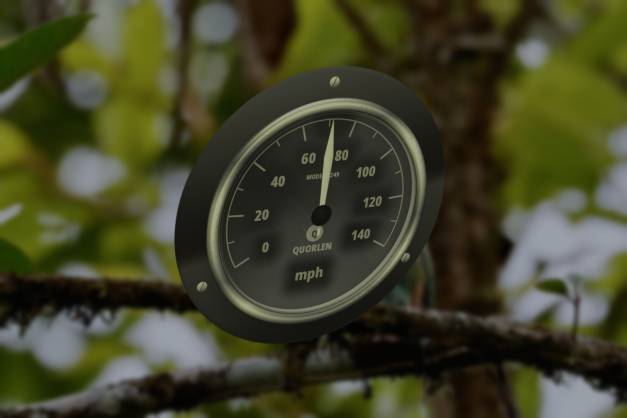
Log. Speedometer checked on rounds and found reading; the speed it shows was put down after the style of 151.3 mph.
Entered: 70 mph
